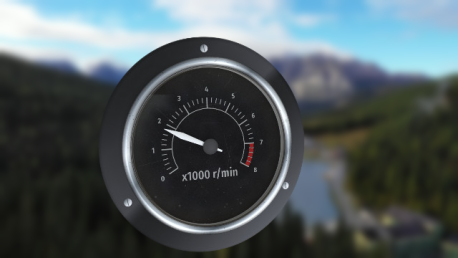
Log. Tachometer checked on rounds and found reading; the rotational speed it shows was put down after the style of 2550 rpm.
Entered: 1800 rpm
